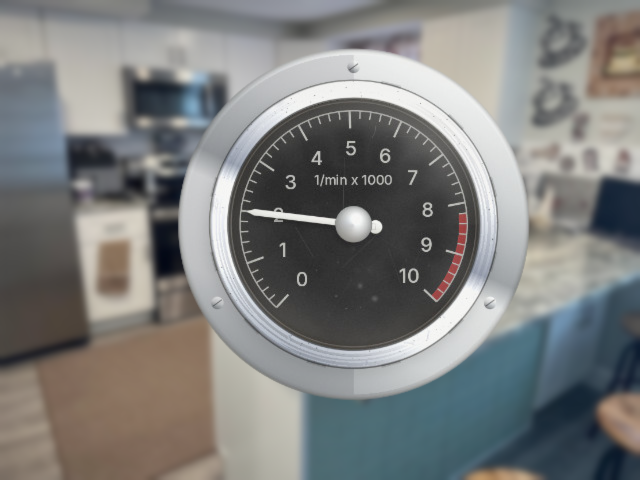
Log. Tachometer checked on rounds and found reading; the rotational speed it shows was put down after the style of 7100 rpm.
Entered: 2000 rpm
